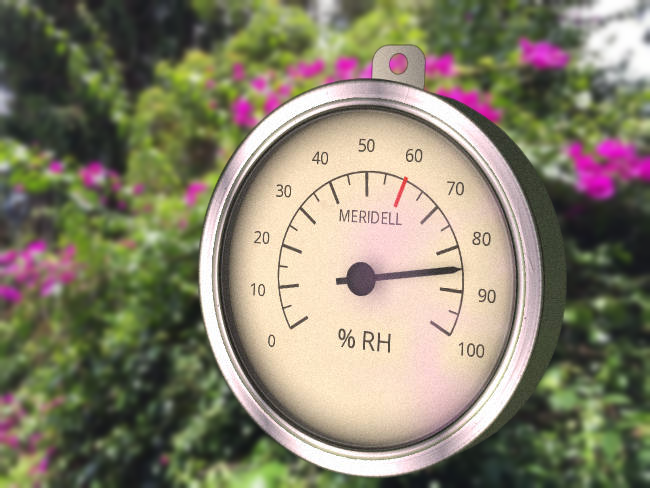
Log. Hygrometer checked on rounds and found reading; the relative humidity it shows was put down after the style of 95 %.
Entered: 85 %
